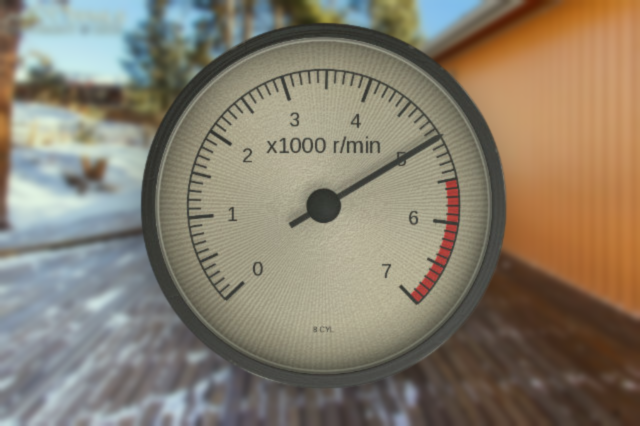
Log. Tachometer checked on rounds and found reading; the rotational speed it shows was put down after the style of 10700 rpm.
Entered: 5000 rpm
